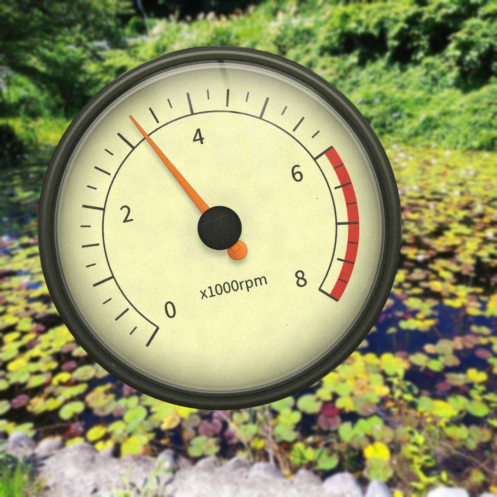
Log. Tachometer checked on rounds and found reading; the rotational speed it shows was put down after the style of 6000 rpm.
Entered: 3250 rpm
